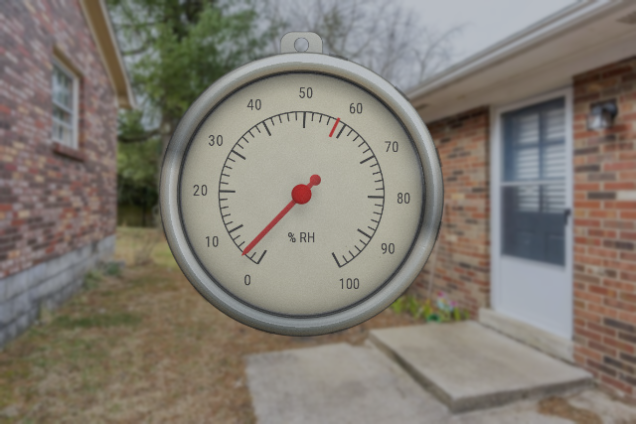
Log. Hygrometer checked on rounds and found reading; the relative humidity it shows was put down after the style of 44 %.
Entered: 4 %
